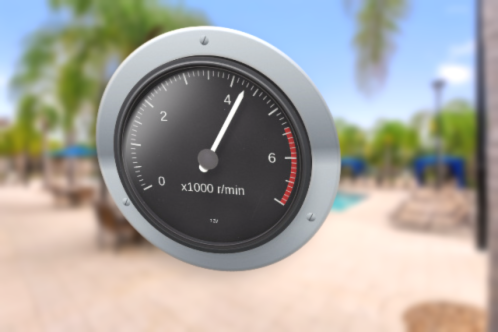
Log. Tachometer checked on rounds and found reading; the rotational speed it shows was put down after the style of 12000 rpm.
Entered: 4300 rpm
